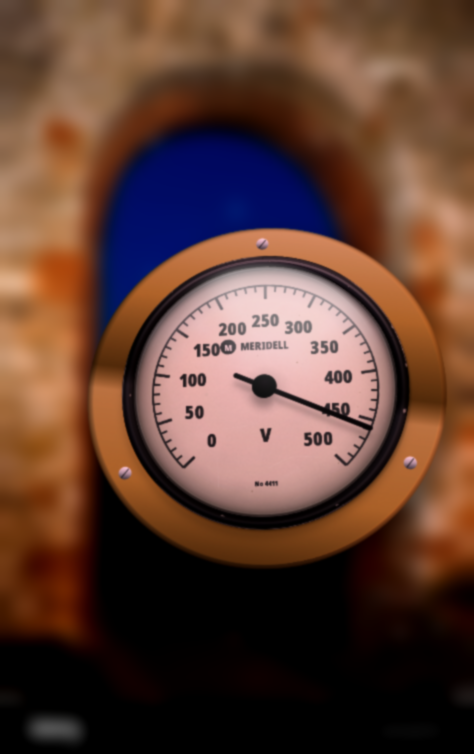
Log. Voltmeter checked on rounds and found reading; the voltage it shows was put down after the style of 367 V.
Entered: 460 V
